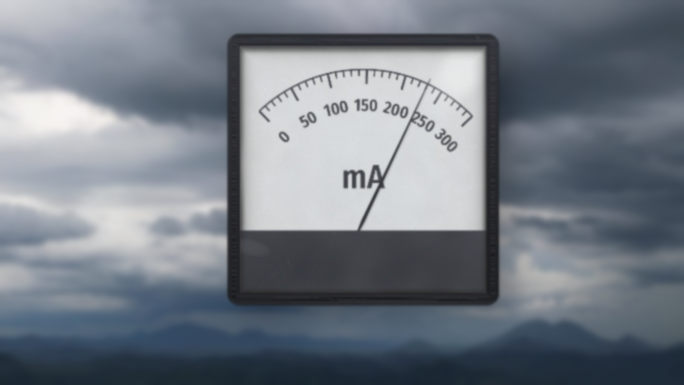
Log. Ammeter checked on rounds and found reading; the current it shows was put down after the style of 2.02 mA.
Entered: 230 mA
